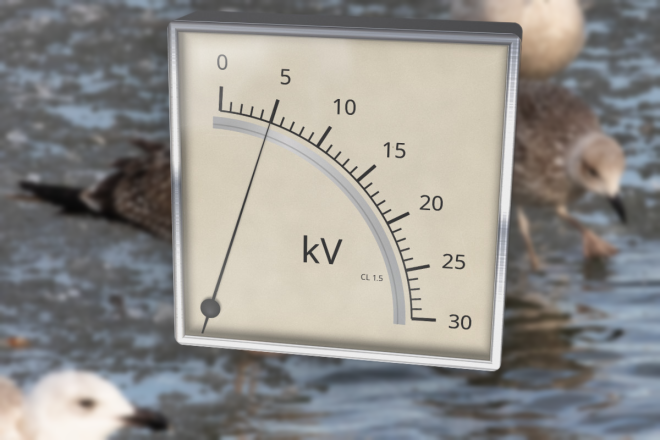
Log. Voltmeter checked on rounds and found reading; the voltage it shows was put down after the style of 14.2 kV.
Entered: 5 kV
